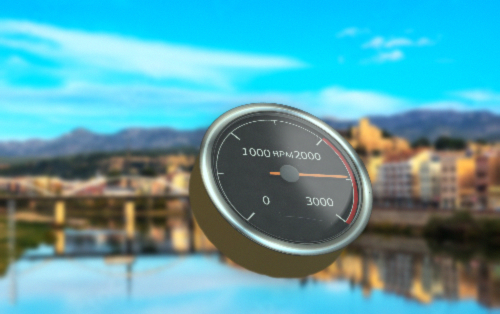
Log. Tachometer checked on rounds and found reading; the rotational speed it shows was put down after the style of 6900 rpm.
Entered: 2500 rpm
